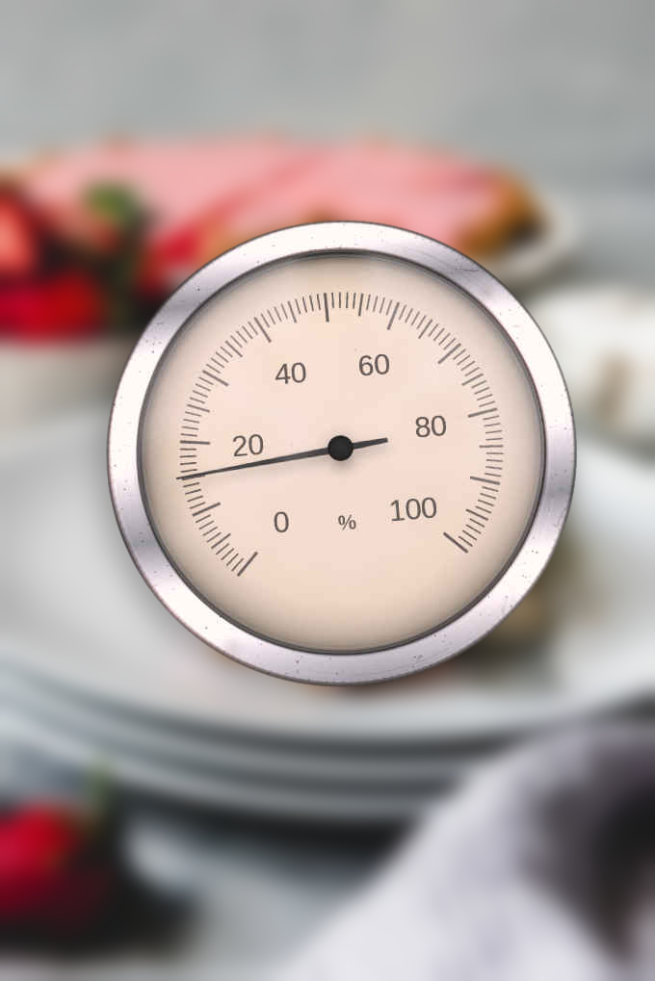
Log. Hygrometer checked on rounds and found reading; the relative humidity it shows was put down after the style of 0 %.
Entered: 15 %
